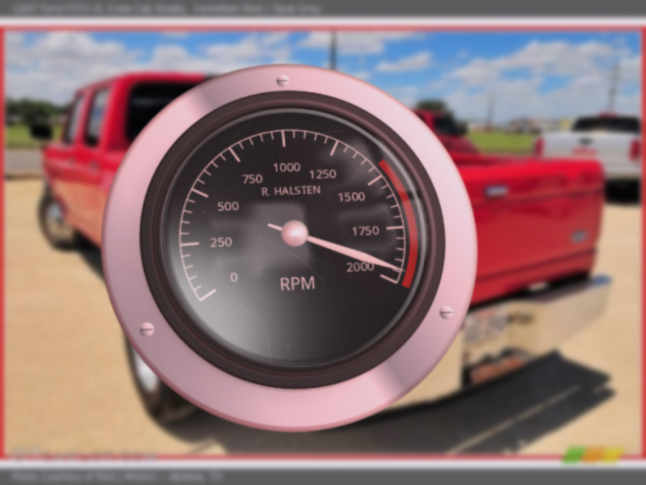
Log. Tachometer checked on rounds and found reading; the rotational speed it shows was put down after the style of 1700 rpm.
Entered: 1950 rpm
